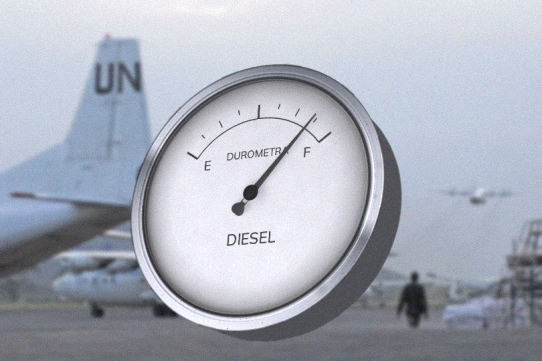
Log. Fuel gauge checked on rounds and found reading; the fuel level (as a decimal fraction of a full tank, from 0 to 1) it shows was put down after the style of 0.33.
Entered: 0.875
